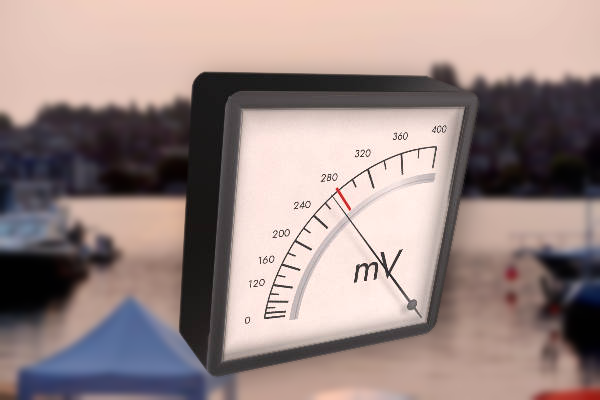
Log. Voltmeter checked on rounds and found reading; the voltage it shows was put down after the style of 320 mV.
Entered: 270 mV
